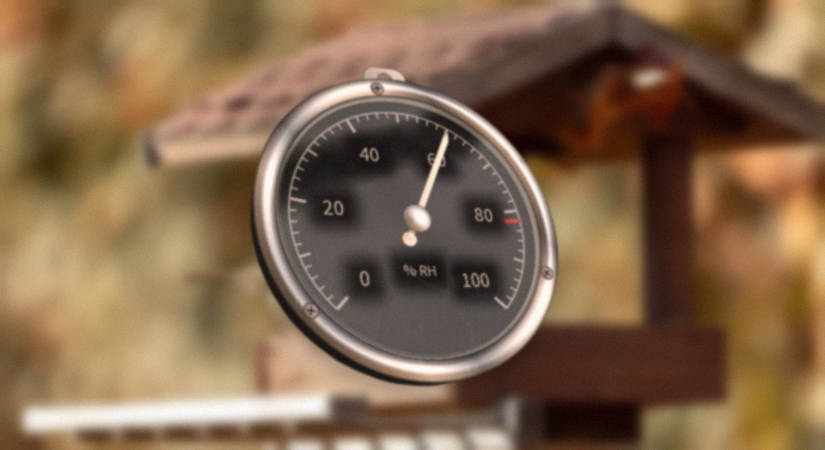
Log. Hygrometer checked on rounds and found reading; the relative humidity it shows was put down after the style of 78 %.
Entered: 60 %
